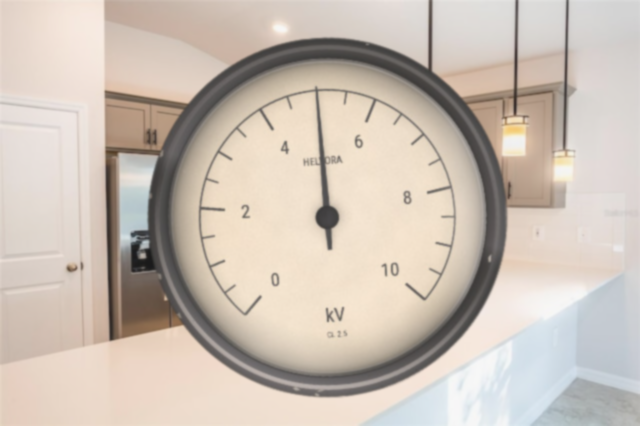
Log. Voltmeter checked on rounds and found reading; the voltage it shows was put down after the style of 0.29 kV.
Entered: 5 kV
